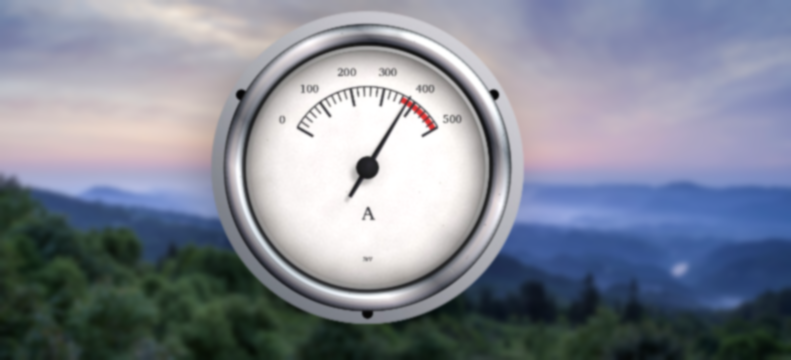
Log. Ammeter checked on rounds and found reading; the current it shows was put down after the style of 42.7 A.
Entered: 380 A
